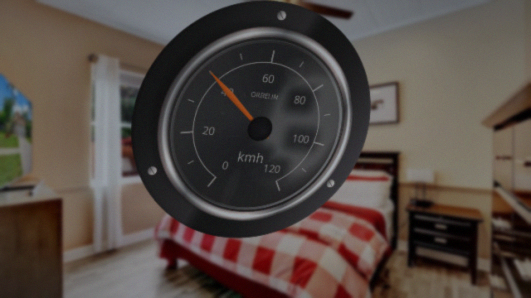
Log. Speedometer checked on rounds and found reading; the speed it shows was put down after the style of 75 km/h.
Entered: 40 km/h
